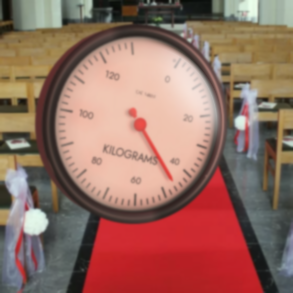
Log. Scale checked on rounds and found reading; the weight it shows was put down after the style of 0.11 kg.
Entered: 46 kg
